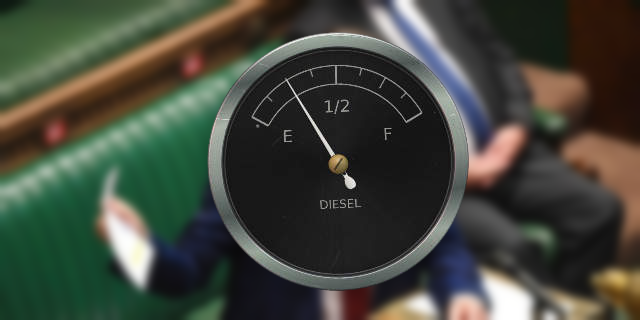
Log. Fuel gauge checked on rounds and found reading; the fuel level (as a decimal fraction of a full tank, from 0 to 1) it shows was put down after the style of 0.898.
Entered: 0.25
